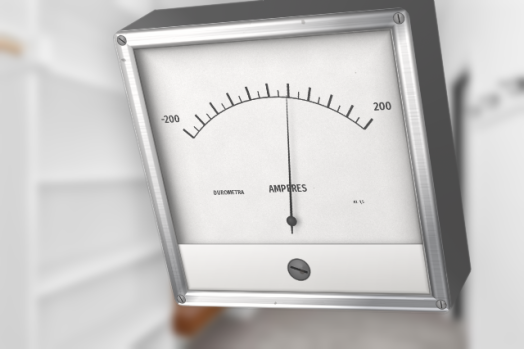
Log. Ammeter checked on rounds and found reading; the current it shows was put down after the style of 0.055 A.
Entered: 40 A
